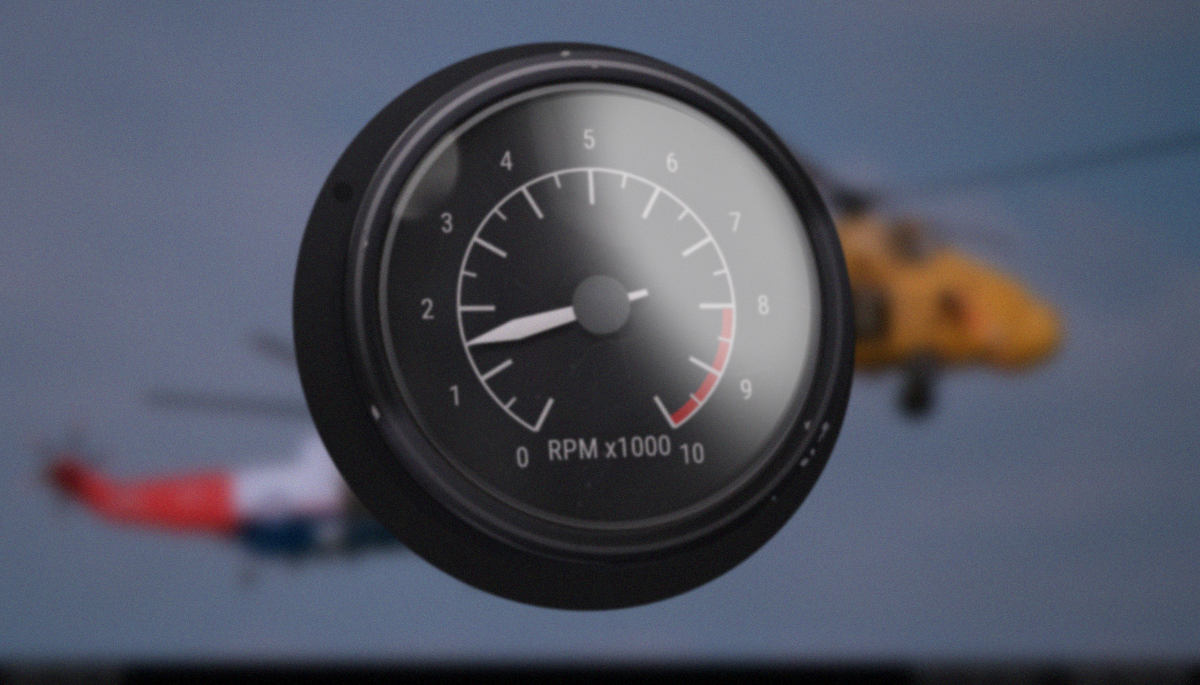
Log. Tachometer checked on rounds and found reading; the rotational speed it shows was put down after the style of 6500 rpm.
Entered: 1500 rpm
